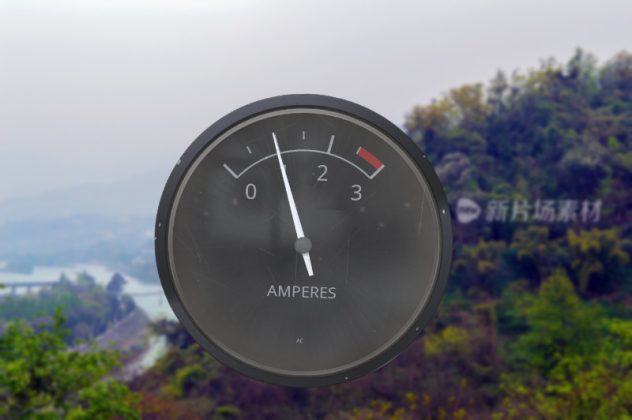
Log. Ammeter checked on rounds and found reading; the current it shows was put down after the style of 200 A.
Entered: 1 A
